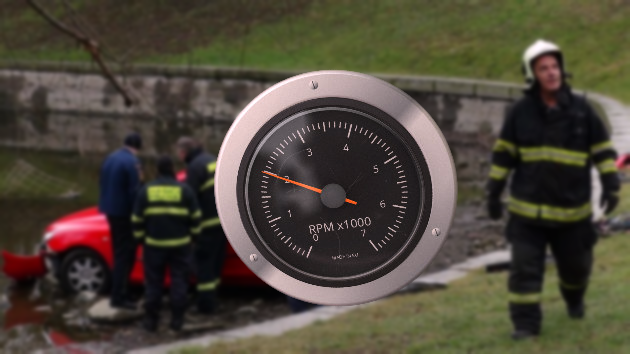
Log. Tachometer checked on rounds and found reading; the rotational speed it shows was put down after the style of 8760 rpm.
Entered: 2000 rpm
